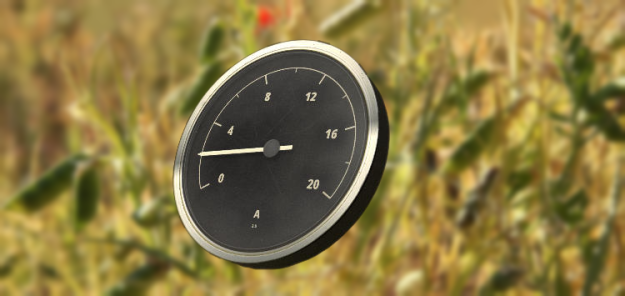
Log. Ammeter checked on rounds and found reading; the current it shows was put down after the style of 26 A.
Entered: 2 A
